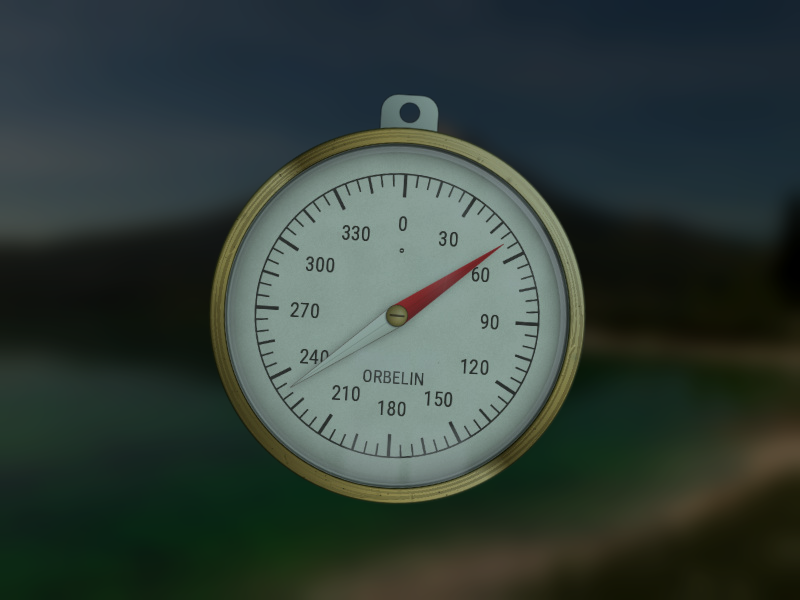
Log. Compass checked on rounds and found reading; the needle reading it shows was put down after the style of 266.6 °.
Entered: 52.5 °
